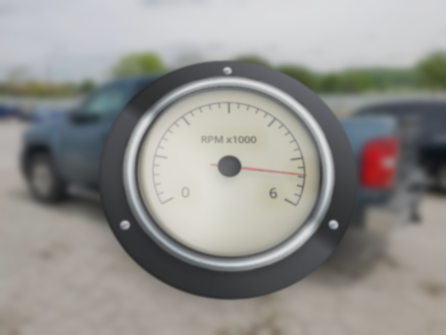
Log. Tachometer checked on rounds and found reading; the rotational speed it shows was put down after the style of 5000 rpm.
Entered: 5400 rpm
